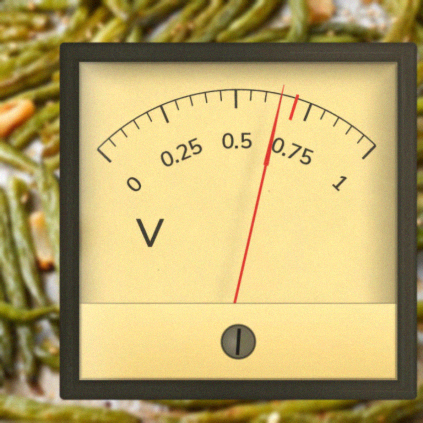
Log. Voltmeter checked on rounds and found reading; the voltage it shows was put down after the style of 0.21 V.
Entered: 0.65 V
